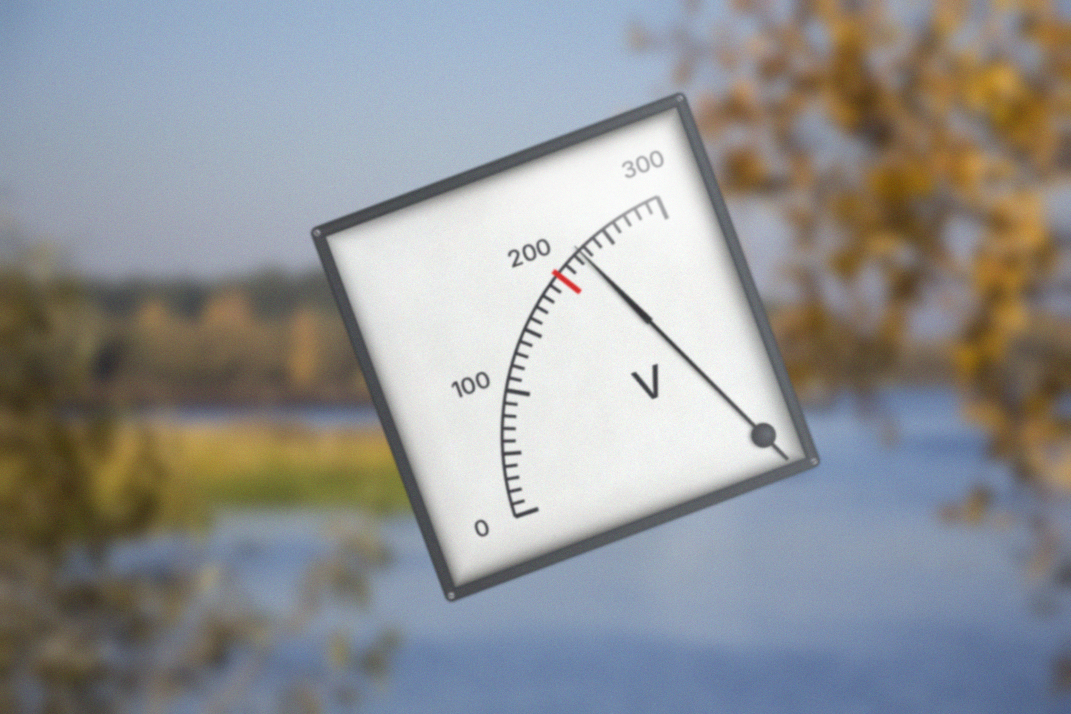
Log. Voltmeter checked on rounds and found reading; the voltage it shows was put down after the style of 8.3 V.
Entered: 225 V
